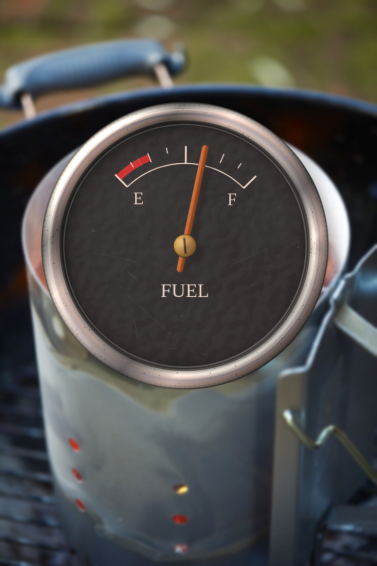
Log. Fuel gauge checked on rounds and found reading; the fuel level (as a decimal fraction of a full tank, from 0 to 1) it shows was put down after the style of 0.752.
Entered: 0.625
